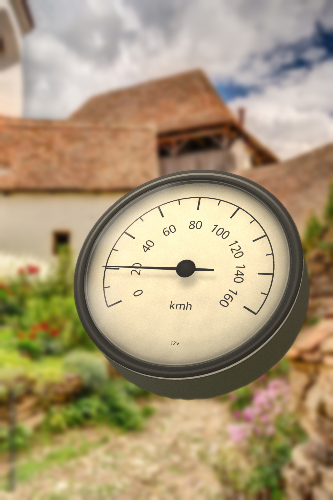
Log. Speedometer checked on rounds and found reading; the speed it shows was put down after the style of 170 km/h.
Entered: 20 km/h
